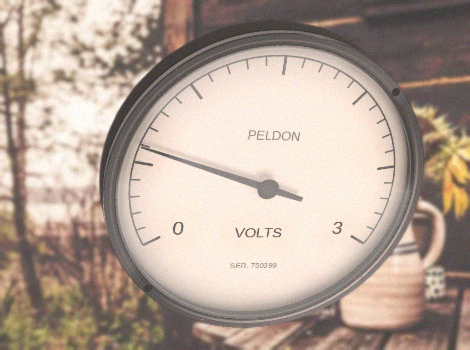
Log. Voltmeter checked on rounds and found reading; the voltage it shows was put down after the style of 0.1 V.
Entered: 0.6 V
